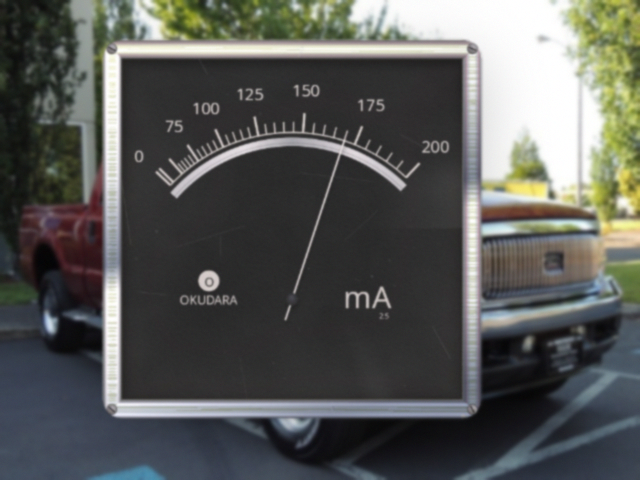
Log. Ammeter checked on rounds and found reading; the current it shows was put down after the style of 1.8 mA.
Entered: 170 mA
